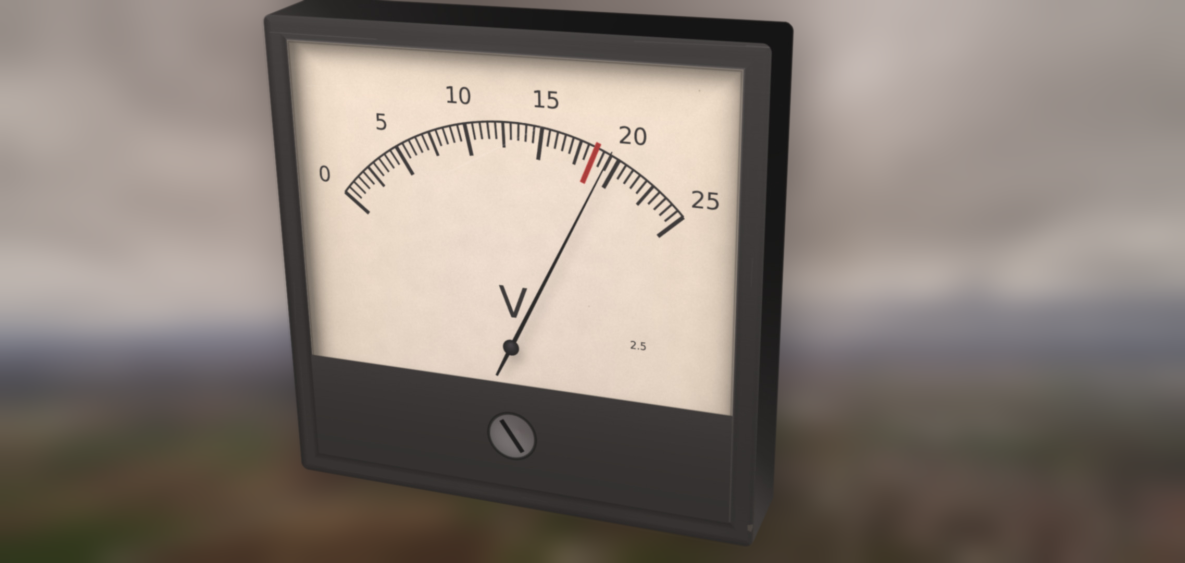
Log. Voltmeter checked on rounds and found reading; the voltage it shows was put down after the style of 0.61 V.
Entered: 19.5 V
